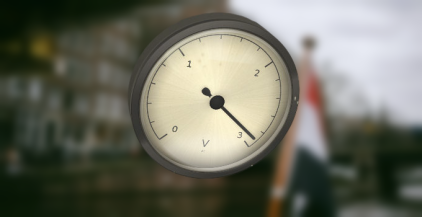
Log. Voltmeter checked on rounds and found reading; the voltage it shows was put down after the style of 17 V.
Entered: 2.9 V
